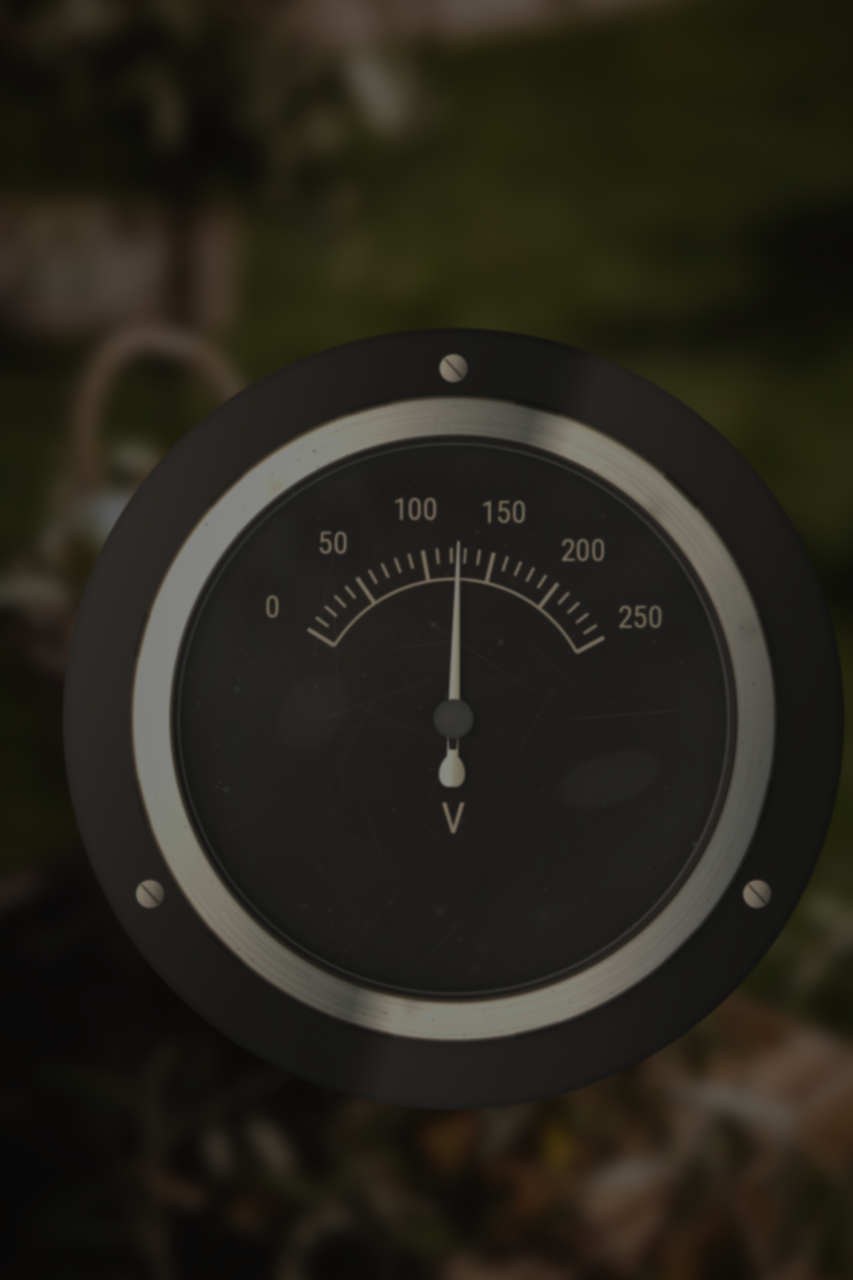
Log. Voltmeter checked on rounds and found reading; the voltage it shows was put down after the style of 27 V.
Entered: 125 V
